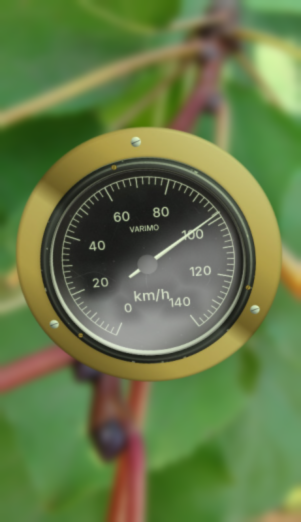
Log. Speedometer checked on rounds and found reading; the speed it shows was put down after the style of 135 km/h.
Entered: 98 km/h
